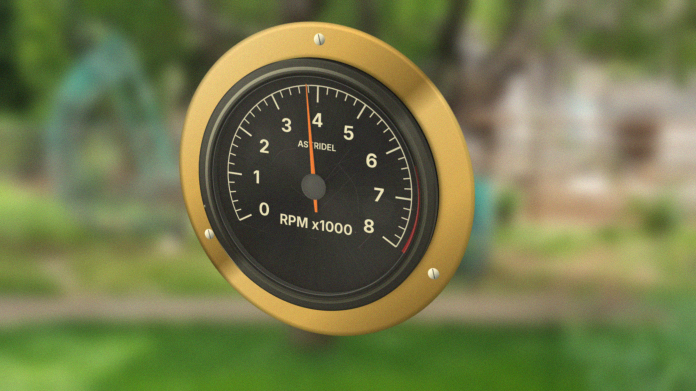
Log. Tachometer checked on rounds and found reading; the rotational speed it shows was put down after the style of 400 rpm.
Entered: 3800 rpm
